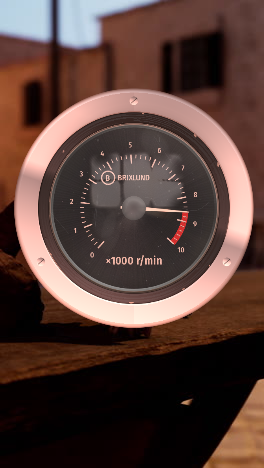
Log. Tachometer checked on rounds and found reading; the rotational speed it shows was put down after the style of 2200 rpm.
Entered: 8600 rpm
